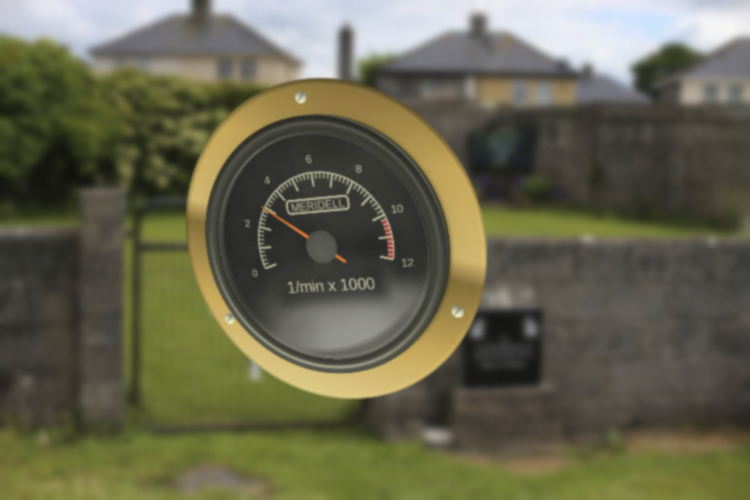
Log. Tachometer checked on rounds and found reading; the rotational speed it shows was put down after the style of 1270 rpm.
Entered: 3000 rpm
